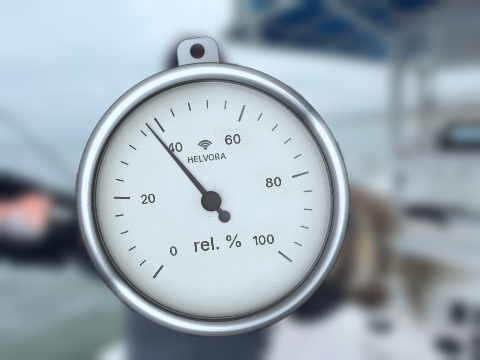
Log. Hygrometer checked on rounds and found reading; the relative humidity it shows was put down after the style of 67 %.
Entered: 38 %
